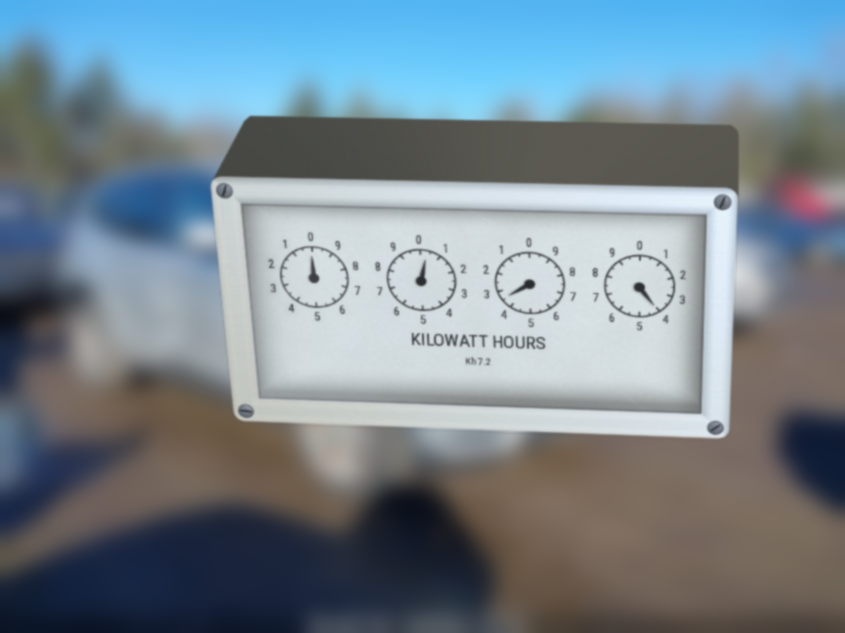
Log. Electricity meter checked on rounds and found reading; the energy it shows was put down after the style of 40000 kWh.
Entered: 34 kWh
